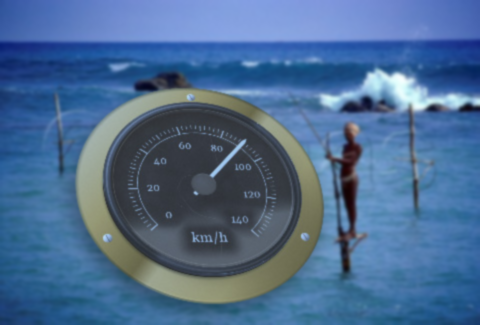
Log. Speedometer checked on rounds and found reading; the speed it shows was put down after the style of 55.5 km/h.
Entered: 90 km/h
